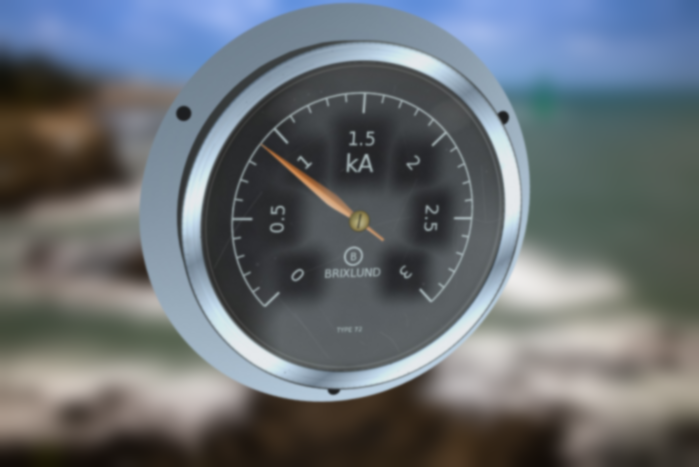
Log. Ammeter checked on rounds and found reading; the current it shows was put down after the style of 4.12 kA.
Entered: 0.9 kA
